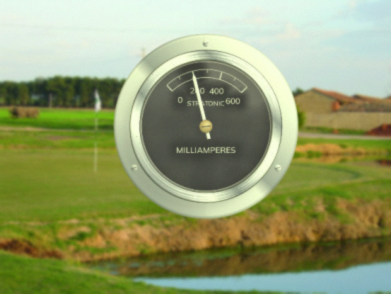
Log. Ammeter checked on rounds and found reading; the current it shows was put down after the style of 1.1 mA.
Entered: 200 mA
